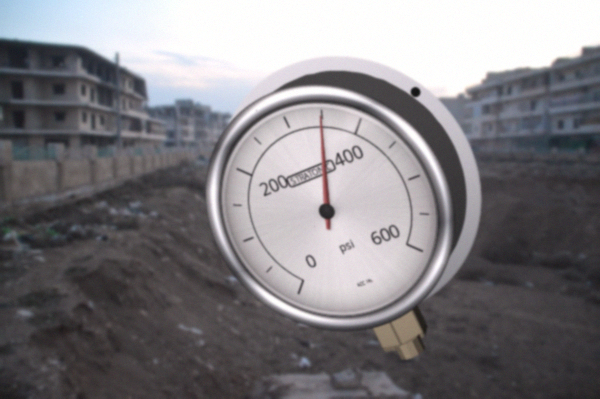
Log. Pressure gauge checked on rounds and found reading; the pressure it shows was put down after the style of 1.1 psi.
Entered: 350 psi
